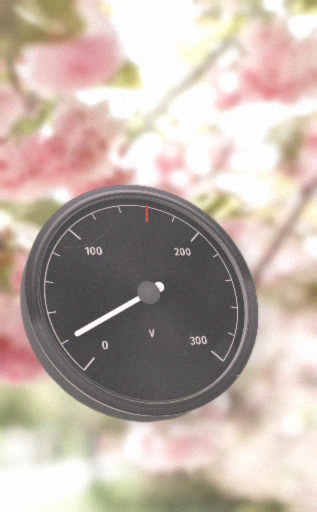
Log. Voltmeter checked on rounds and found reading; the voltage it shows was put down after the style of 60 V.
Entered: 20 V
